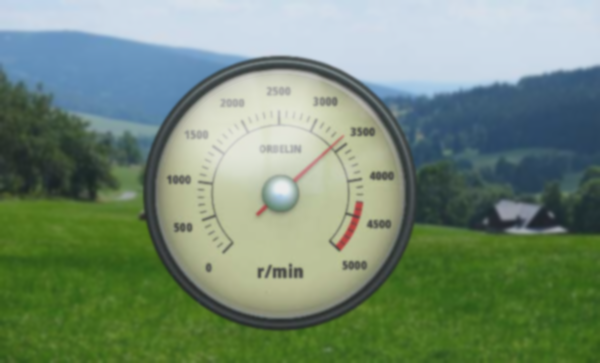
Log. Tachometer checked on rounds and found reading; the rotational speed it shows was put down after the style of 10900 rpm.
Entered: 3400 rpm
